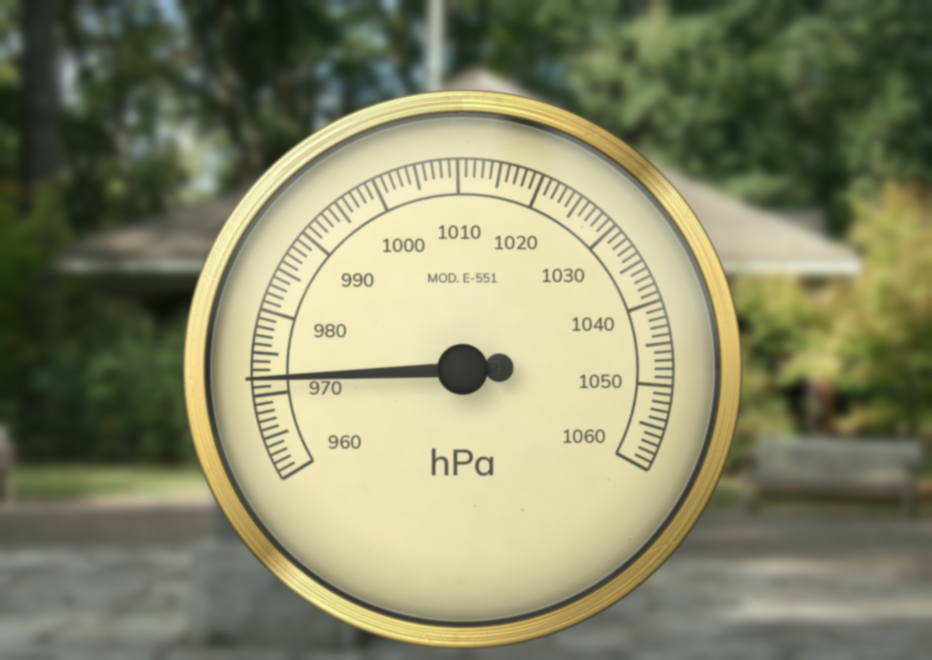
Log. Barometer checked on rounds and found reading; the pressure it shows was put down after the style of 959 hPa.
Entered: 972 hPa
